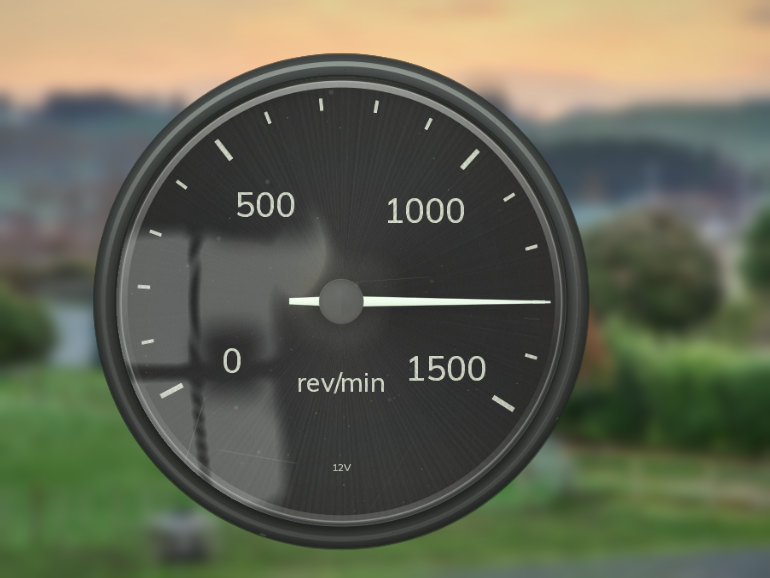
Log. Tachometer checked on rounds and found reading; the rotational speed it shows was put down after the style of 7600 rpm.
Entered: 1300 rpm
